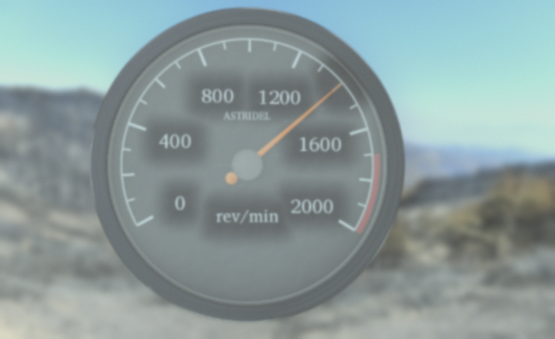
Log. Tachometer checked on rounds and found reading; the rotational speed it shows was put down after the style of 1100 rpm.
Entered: 1400 rpm
